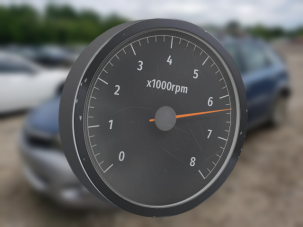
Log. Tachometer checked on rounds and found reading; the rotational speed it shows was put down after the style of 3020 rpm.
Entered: 6300 rpm
